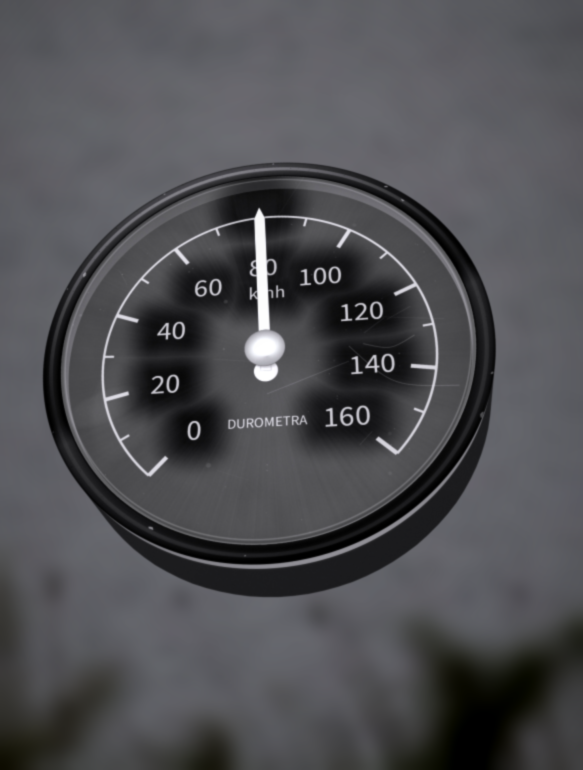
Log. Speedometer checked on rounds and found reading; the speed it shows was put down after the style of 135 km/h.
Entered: 80 km/h
